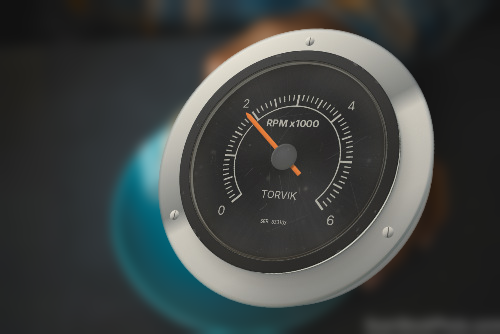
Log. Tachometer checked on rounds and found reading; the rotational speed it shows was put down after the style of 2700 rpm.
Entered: 1900 rpm
